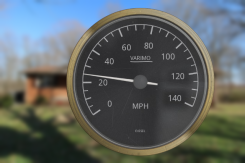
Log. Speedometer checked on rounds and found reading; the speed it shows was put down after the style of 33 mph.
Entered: 25 mph
